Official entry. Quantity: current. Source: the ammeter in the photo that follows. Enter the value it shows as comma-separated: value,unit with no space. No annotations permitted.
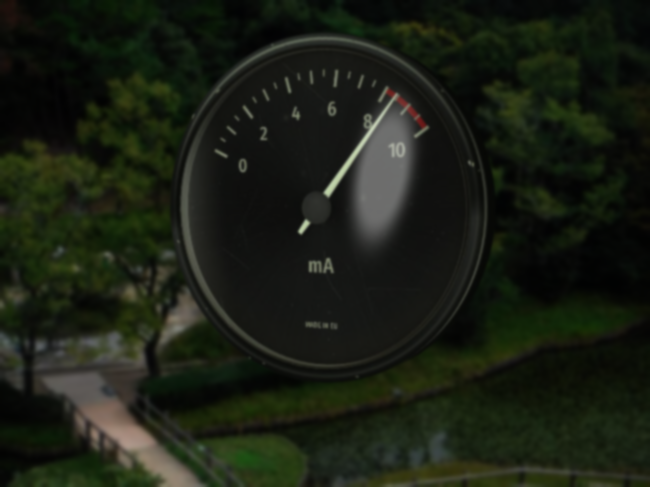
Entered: 8.5,mA
